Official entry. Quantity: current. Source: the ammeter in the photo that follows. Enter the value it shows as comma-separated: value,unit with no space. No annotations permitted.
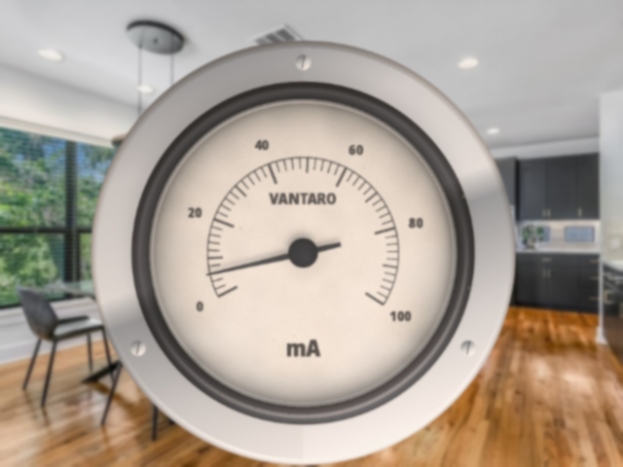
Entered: 6,mA
